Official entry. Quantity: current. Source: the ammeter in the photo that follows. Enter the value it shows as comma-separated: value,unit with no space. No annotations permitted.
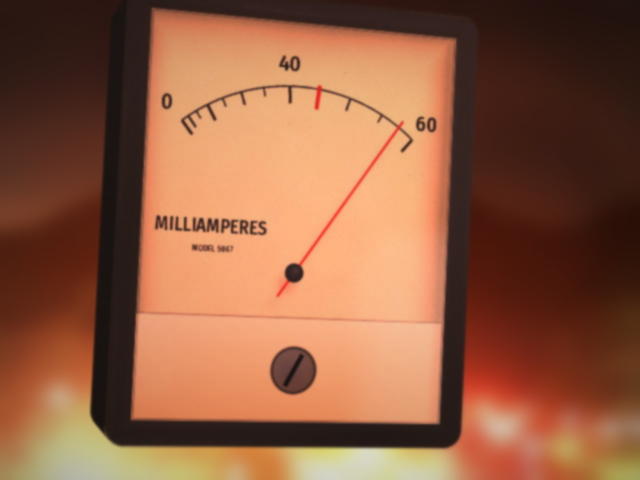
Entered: 57.5,mA
